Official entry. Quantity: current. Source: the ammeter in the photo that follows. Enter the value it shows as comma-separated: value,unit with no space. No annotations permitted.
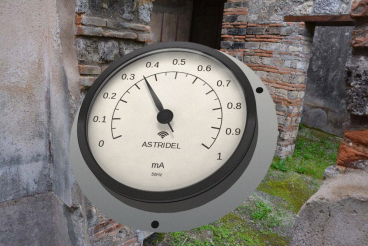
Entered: 0.35,mA
